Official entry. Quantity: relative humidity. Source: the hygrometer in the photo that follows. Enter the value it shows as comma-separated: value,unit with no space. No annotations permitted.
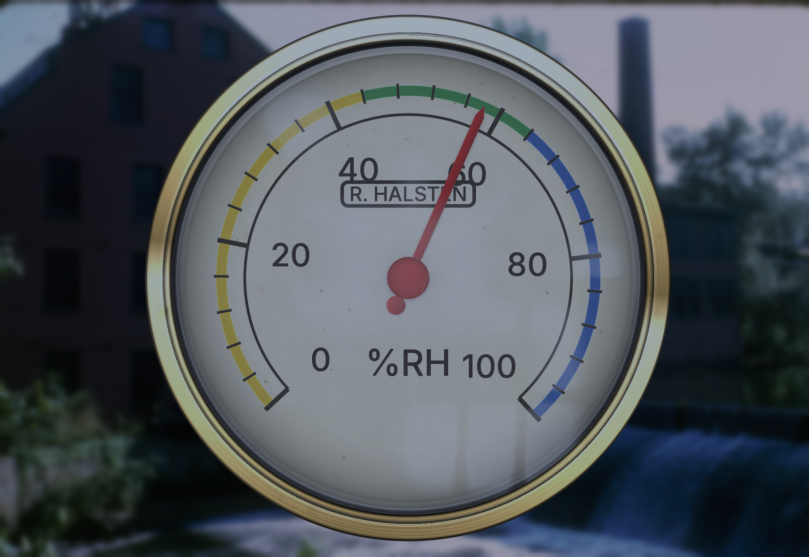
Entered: 58,%
